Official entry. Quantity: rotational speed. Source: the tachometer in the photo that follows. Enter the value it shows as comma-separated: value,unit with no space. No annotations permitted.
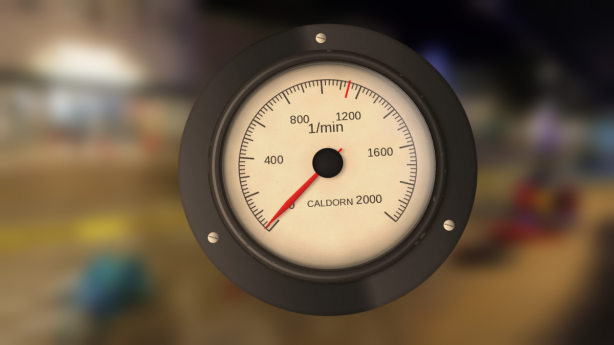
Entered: 20,rpm
